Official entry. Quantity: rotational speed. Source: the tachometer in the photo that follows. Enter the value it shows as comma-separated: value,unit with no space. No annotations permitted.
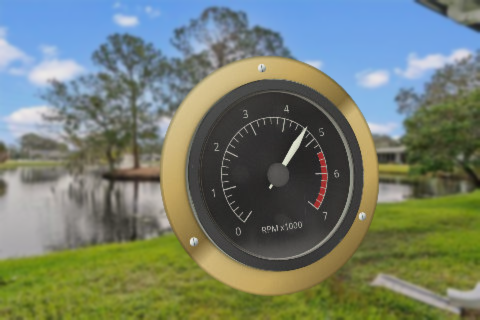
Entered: 4600,rpm
